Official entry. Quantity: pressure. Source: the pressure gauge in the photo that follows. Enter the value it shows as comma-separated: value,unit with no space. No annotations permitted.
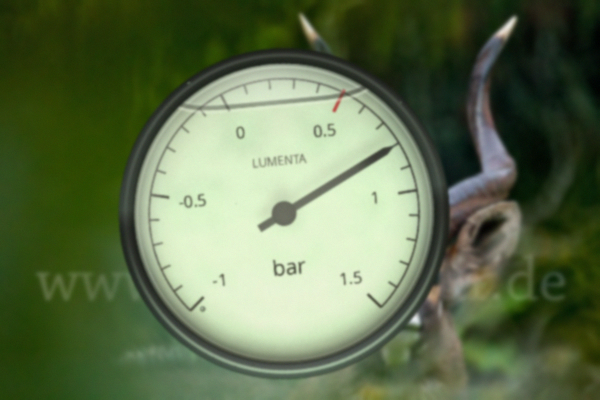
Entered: 0.8,bar
